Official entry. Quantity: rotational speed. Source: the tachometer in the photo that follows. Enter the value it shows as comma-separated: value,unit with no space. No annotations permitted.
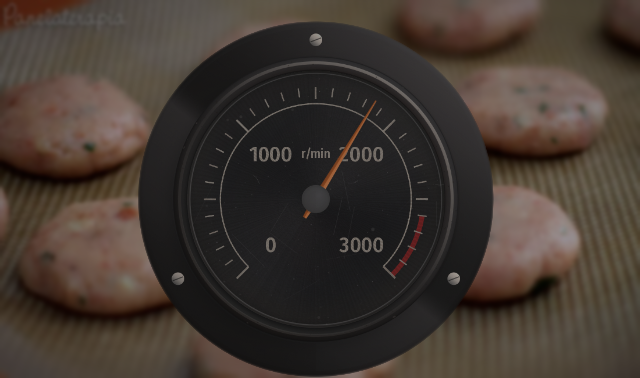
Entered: 1850,rpm
